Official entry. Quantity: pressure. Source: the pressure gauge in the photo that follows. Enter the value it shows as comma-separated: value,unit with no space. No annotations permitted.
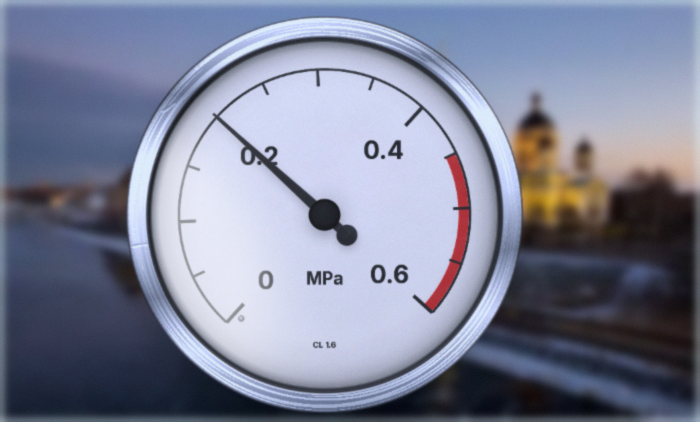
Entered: 0.2,MPa
